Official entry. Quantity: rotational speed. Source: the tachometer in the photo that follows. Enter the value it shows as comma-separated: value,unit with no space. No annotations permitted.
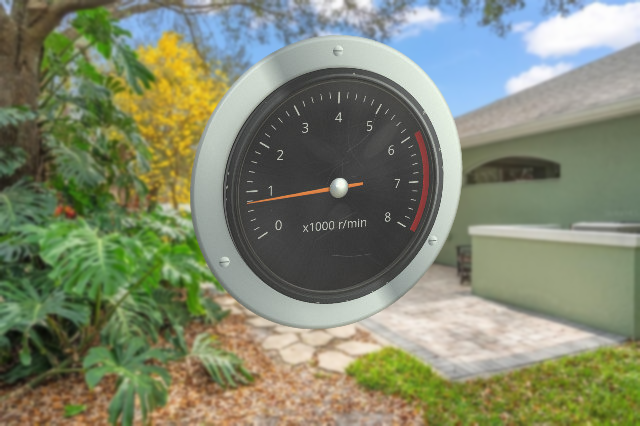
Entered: 800,rpm
